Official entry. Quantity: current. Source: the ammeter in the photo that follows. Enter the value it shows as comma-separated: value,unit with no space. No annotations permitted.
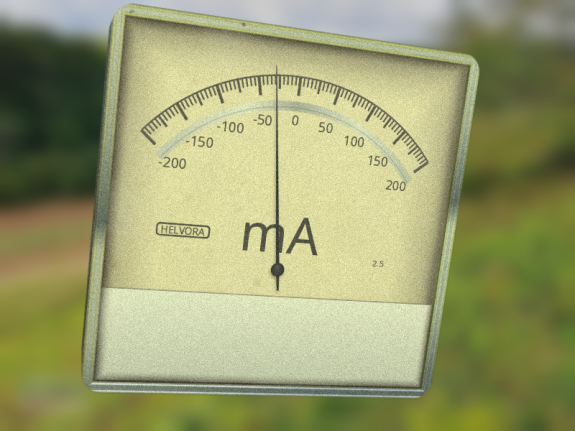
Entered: -30,mA
